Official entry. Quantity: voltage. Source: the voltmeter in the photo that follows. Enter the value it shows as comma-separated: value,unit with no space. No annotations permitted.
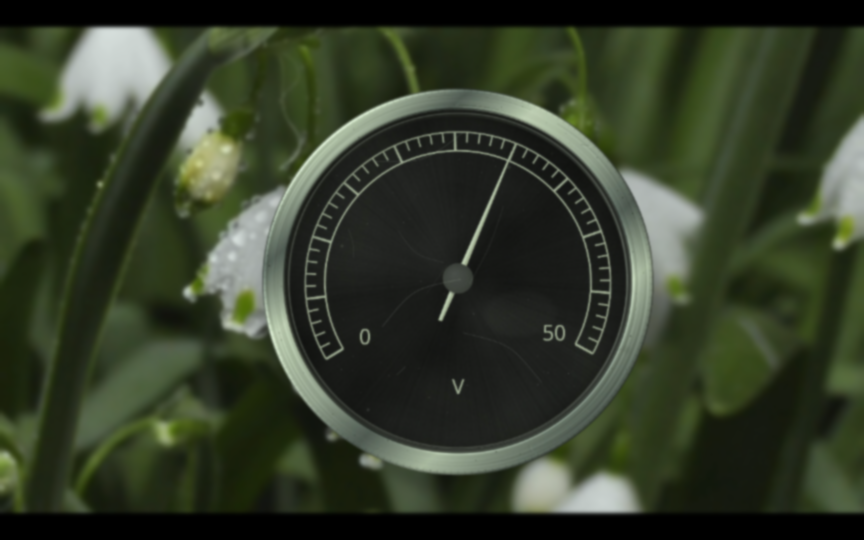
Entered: 30,V
